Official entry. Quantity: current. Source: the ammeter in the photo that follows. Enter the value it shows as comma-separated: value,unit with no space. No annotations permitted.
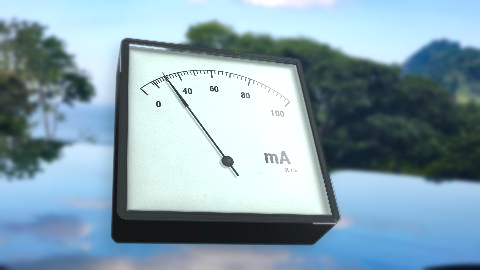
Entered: 30,mA
